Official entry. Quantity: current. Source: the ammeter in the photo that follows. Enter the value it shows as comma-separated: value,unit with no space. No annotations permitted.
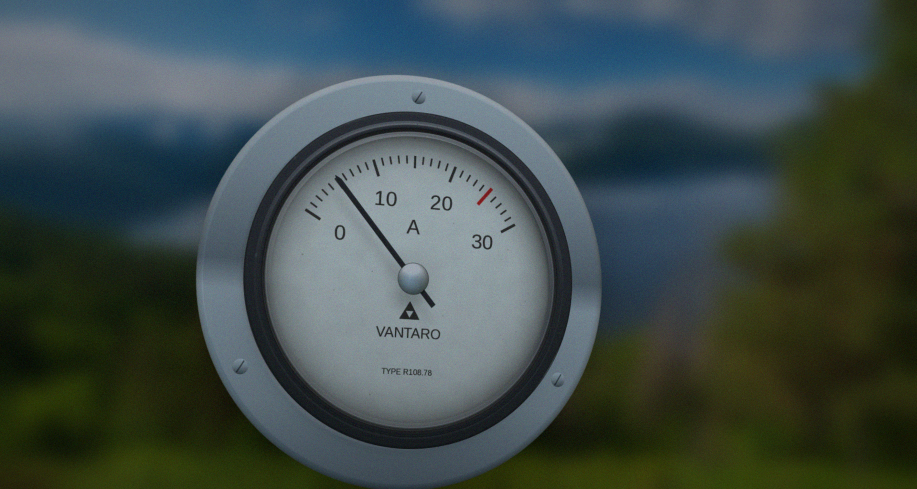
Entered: 5,A
